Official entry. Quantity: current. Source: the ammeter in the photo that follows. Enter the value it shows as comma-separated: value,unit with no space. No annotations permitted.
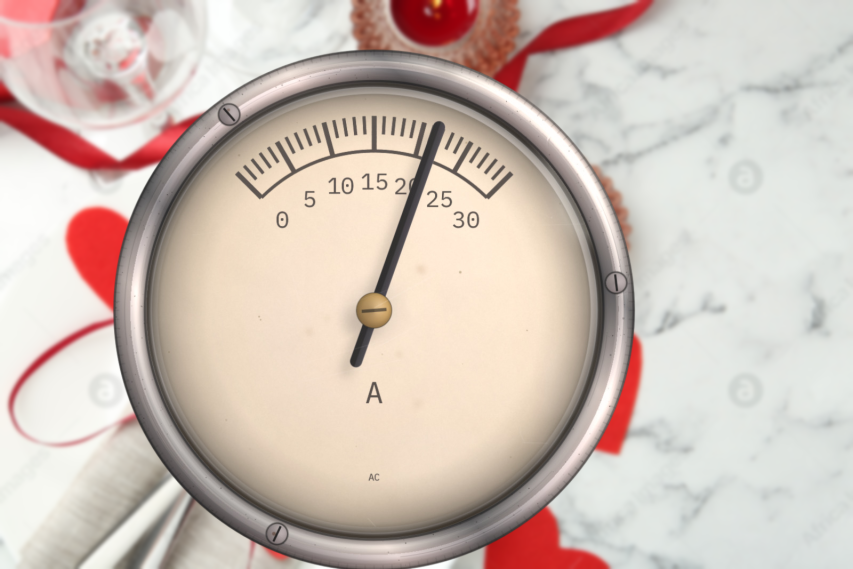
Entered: 21.5,A
